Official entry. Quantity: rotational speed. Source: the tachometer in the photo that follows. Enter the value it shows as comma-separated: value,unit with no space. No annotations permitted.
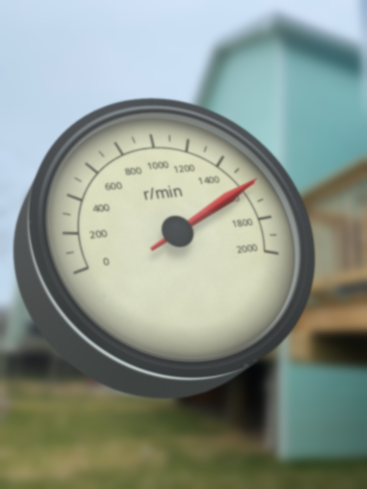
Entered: 1600,rpm
